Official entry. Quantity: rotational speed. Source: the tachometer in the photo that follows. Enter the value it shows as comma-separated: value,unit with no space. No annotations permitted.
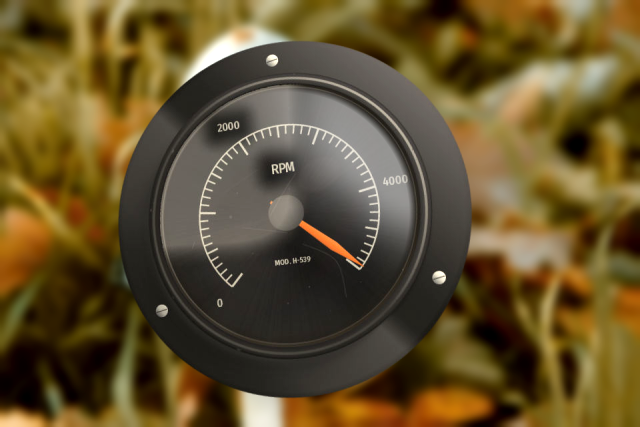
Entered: 4950,rpm
